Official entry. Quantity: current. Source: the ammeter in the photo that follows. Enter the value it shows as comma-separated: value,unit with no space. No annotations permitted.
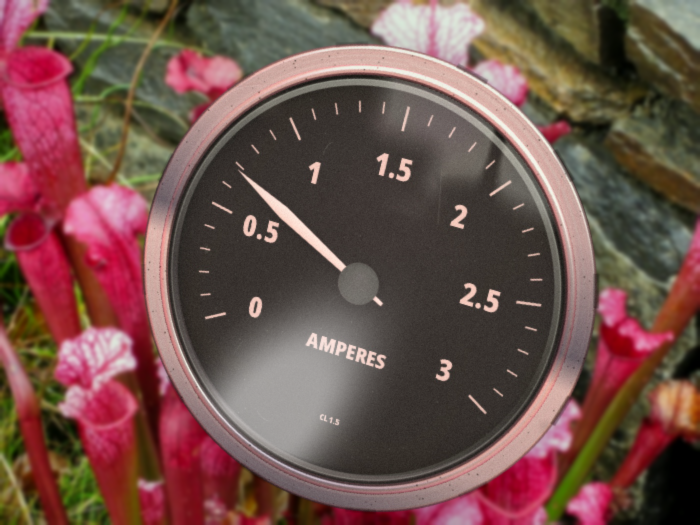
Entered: 0.7,A
